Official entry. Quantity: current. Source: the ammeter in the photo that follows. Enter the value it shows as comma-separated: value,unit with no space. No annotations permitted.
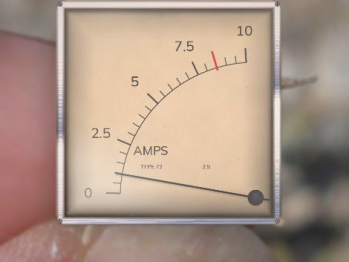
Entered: 1,A
